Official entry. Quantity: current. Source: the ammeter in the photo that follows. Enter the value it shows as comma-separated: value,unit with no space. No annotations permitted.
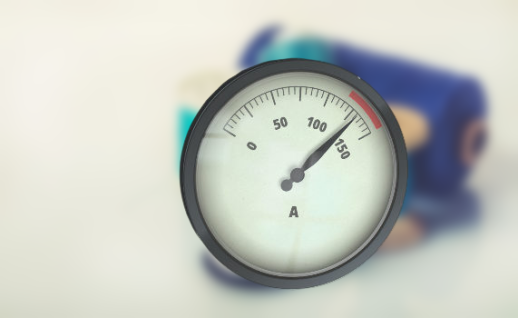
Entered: 130,A
